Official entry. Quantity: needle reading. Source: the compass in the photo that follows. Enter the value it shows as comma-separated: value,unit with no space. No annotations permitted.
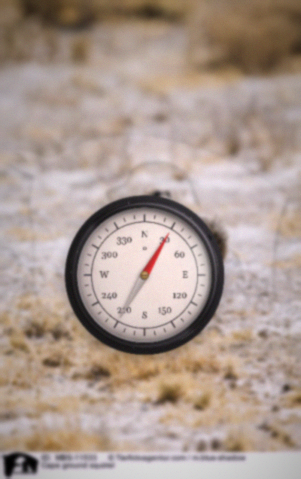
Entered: 30,°
